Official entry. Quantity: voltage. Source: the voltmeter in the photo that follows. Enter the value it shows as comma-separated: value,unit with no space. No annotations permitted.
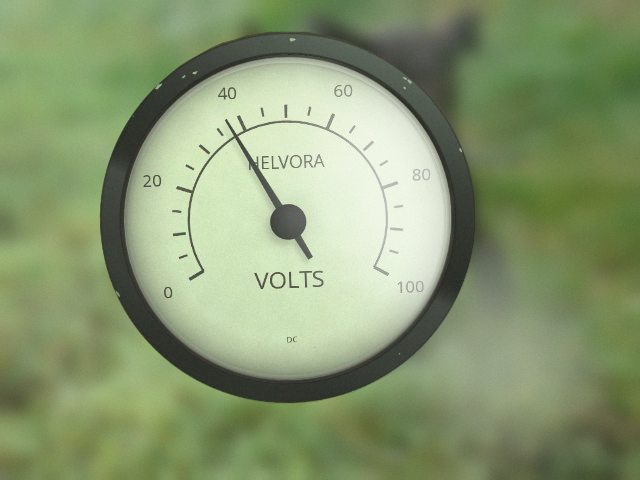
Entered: 37.5,V
